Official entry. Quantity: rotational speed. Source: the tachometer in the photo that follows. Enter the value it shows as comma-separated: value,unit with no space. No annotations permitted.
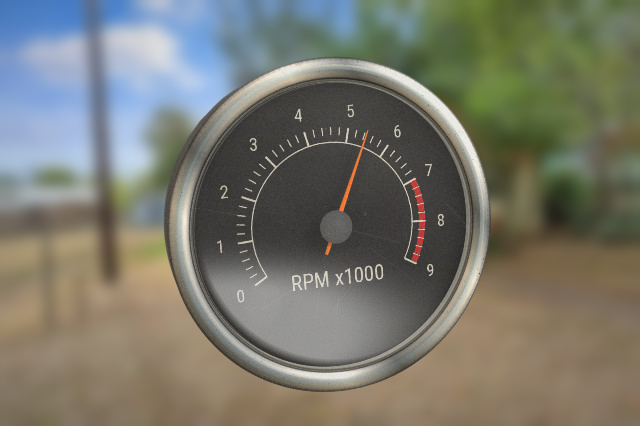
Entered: 5400,rpm
